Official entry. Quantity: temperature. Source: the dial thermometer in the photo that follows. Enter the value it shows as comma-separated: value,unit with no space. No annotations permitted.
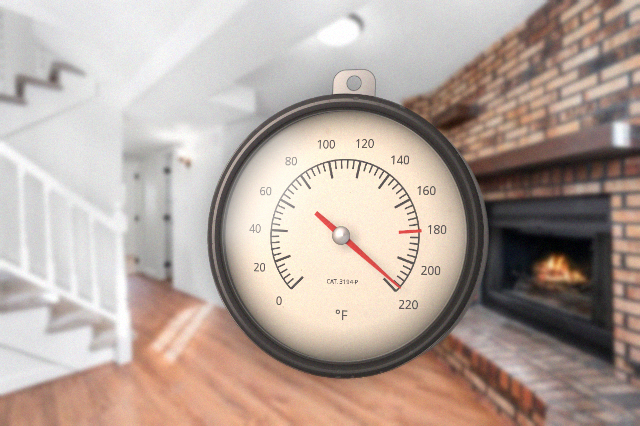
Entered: 216,°F
